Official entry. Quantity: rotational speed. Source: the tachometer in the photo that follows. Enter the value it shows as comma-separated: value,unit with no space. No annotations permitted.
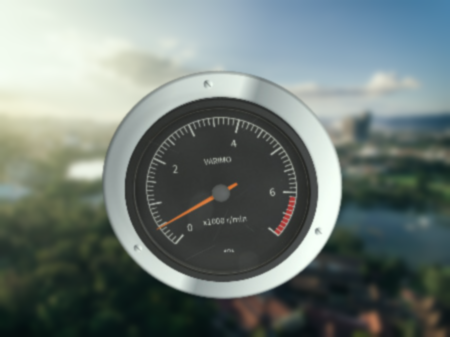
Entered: 500,rpm
